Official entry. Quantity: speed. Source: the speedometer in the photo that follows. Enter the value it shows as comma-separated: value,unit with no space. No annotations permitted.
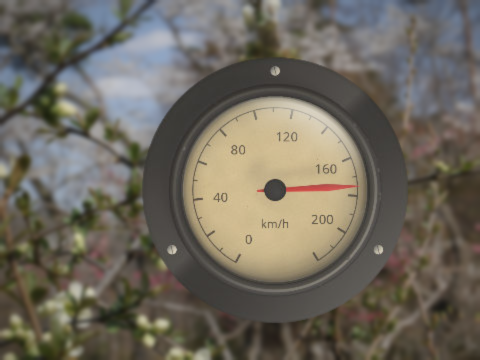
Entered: 175,km/h
